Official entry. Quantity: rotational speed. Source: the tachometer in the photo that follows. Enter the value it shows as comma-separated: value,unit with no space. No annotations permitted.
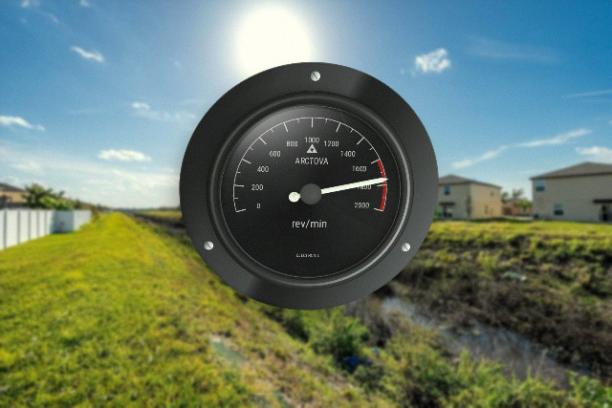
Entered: 1750,rpm
